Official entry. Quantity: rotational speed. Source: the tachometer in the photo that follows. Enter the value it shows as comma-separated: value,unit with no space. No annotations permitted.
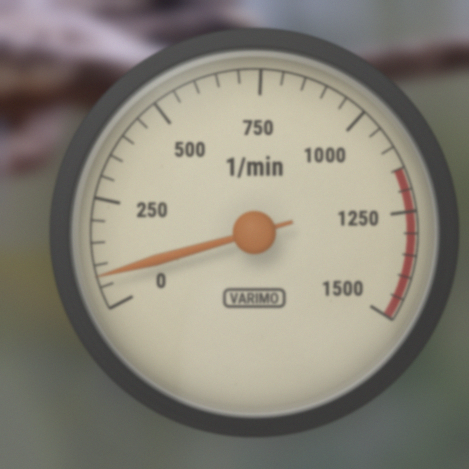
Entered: 75,rpm
